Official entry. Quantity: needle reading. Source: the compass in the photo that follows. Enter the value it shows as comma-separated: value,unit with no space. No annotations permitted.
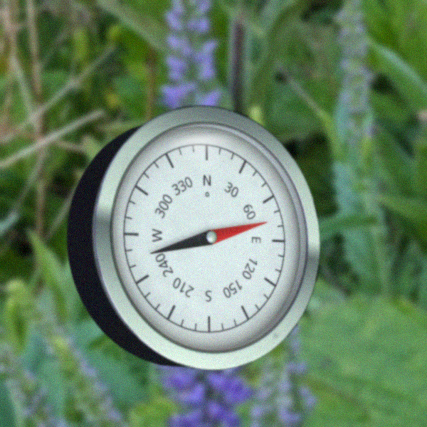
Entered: 75,°
